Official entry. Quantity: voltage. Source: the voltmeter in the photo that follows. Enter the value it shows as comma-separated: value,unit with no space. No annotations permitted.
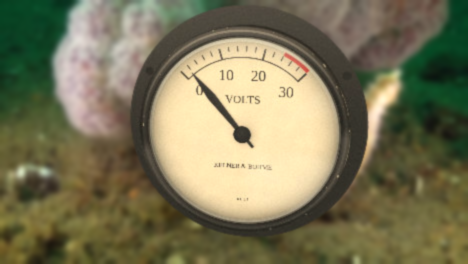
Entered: 2,V
